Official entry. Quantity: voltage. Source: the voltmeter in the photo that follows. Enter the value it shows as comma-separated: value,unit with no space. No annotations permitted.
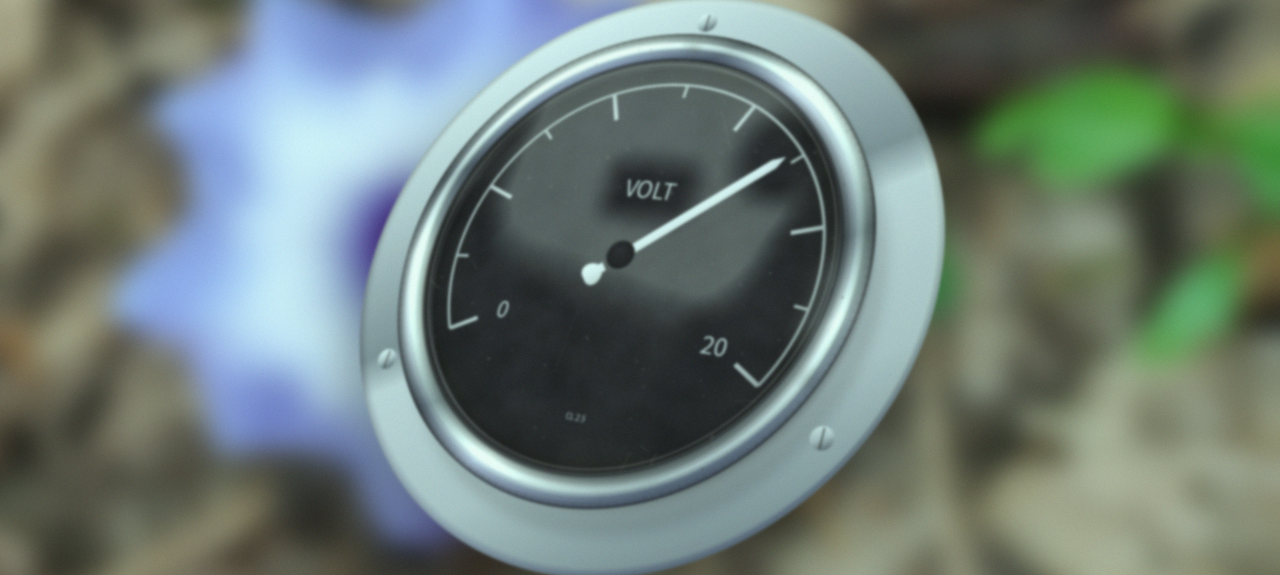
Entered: 14,V
